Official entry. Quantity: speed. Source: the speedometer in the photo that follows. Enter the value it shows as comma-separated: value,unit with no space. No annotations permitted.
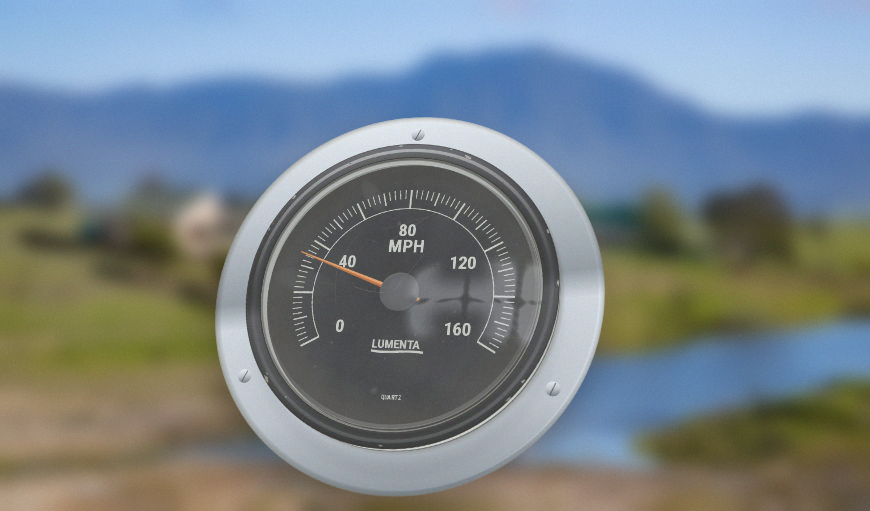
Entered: 34,mph
